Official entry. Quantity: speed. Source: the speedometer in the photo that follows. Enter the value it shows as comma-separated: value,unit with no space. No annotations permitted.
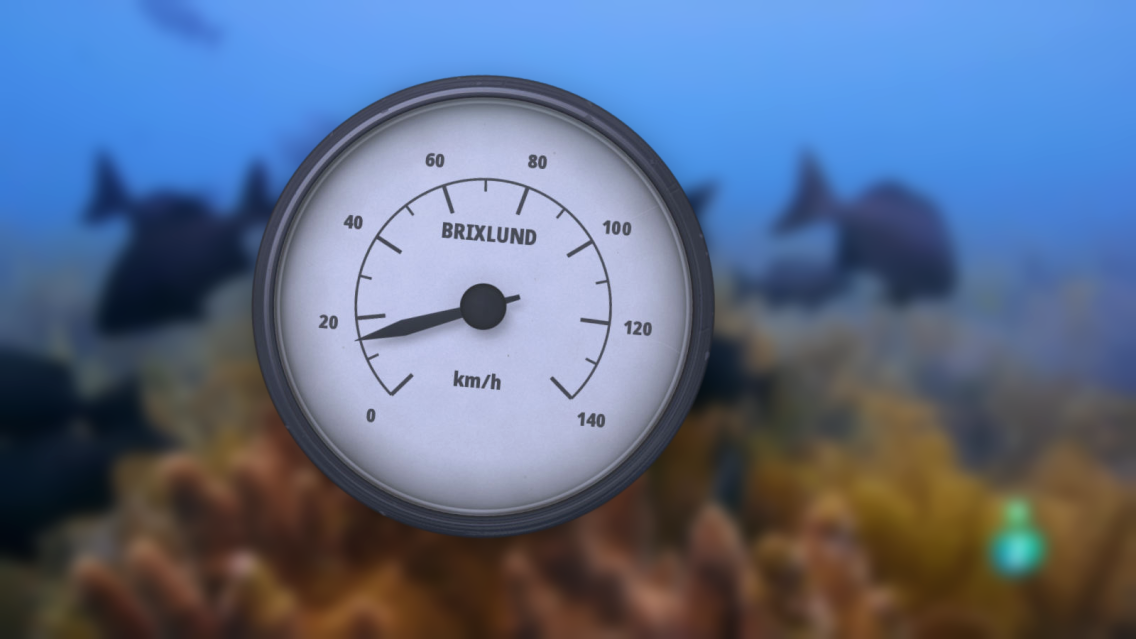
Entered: 15,km/h
